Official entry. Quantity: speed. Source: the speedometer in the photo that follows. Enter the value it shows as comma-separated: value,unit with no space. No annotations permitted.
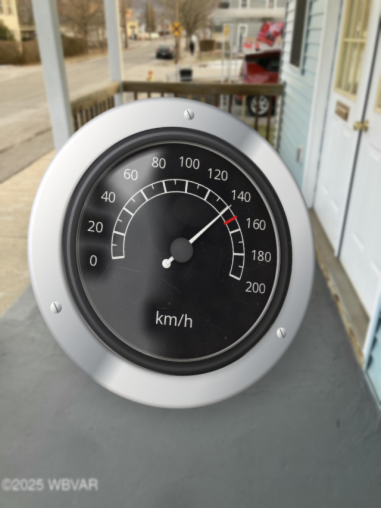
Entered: 140,km/h
